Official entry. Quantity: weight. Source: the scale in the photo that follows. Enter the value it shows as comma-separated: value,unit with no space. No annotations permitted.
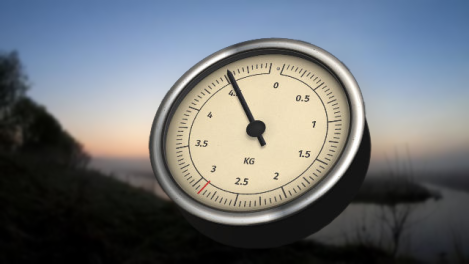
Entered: 4.55,kg
